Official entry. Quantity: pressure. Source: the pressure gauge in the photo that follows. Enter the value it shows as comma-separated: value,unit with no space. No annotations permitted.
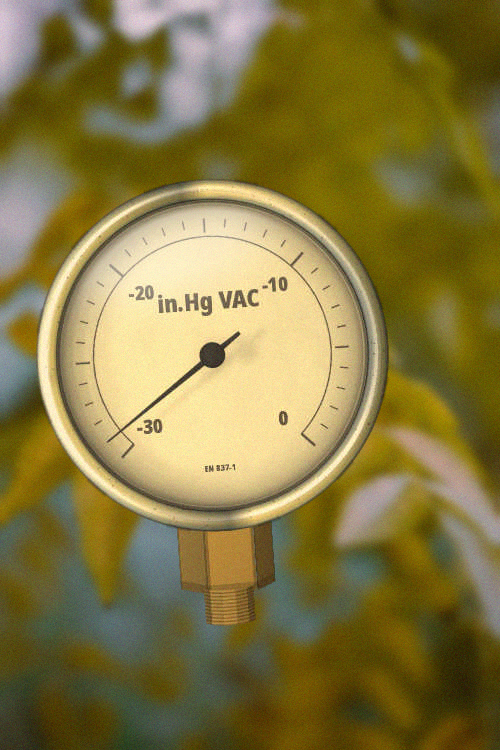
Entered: -29,inHg
